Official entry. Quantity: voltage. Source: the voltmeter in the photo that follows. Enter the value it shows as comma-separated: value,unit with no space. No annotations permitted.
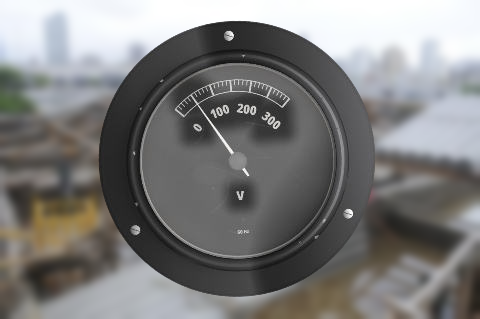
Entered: 50,V
